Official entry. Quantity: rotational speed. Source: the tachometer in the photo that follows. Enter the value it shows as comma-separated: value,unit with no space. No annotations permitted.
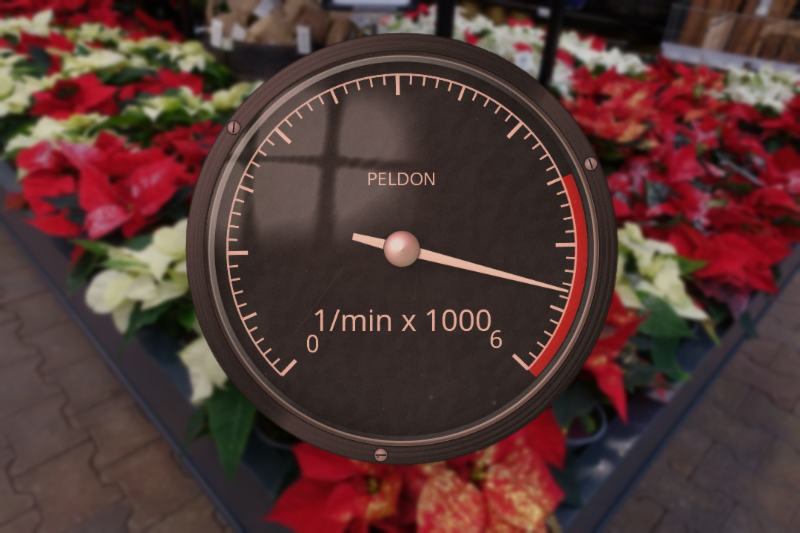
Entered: 5350,rpm
